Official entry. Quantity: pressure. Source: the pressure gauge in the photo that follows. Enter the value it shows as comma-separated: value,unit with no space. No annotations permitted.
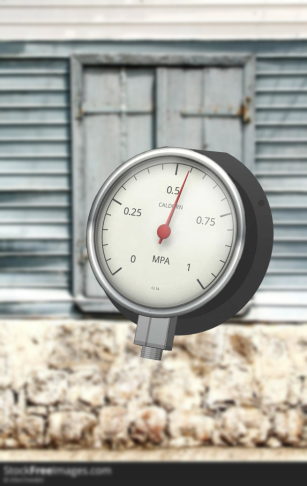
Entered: 0.55,MPa
